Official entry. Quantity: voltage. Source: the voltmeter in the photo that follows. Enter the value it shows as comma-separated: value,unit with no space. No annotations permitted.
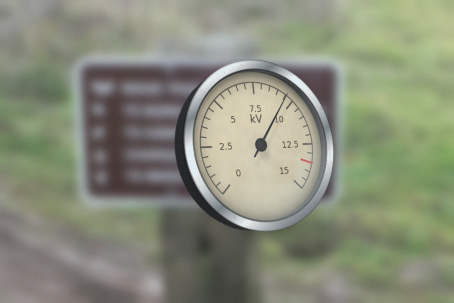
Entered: 9.5,kV
